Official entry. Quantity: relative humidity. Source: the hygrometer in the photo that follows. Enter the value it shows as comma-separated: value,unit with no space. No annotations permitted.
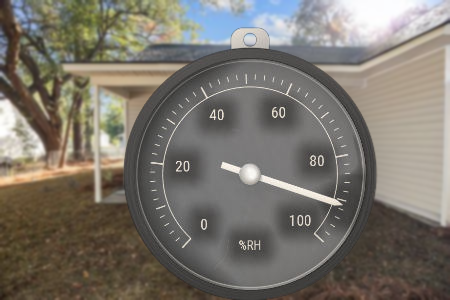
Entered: 91,%
